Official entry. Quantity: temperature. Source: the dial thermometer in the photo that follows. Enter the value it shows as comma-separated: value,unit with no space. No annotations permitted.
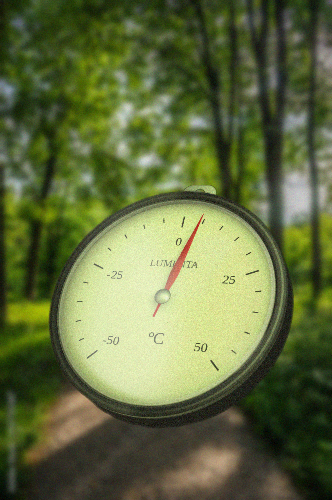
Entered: 5,°C
